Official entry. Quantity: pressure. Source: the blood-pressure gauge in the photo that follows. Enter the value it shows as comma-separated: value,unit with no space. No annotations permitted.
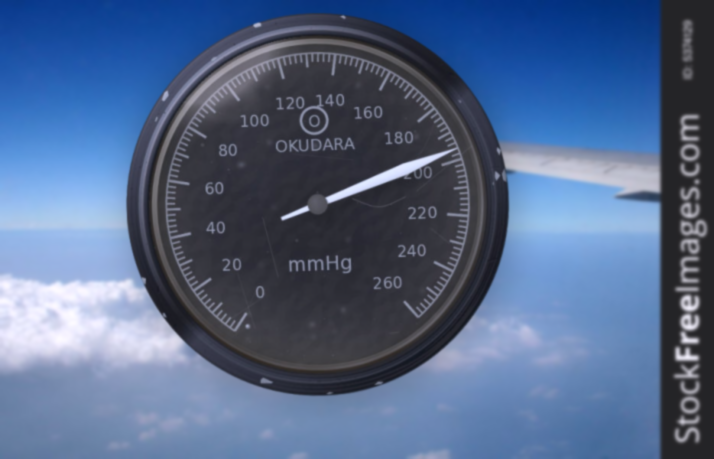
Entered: 196,mmHg
